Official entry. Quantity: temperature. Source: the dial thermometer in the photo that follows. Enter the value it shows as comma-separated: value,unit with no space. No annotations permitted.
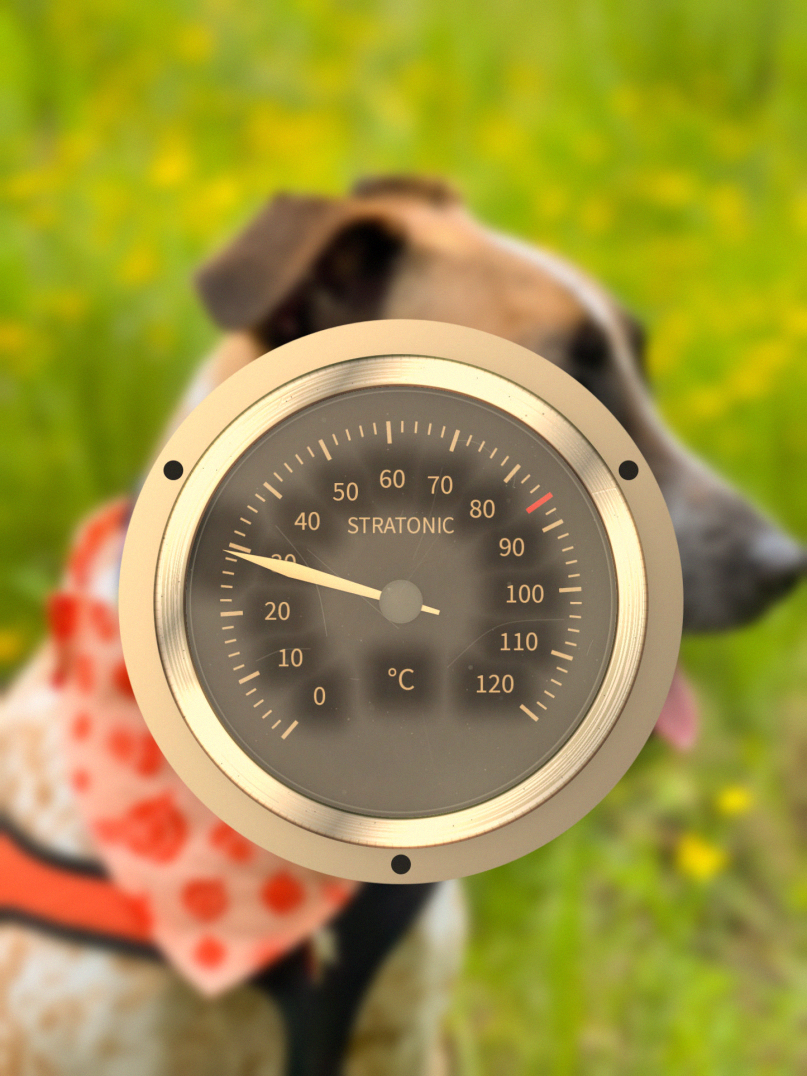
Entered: 29,°C
